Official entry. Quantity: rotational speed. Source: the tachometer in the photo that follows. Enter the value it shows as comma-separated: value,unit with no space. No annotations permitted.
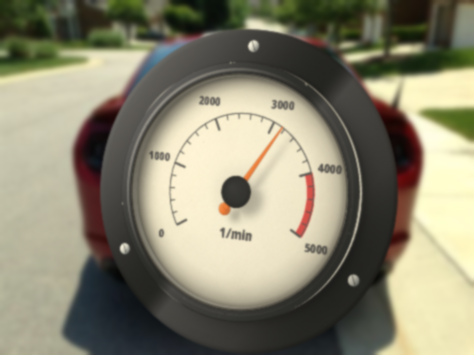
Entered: 3200,rpm
